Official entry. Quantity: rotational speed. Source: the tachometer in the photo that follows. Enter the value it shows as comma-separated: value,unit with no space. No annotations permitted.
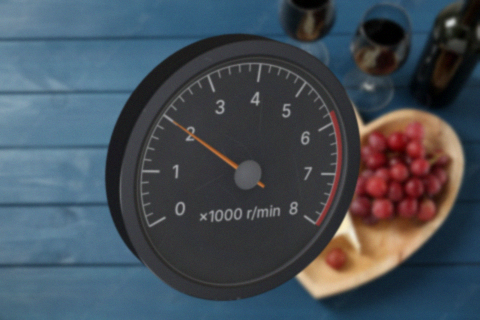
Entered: 2000,rpm
